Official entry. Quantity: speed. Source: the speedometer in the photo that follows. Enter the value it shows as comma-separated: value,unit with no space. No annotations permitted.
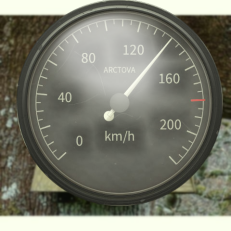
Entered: 140,km/h
